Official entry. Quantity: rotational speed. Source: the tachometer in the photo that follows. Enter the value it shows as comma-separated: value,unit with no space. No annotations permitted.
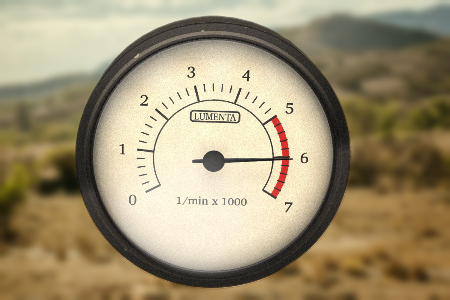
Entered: 6000,rpm
